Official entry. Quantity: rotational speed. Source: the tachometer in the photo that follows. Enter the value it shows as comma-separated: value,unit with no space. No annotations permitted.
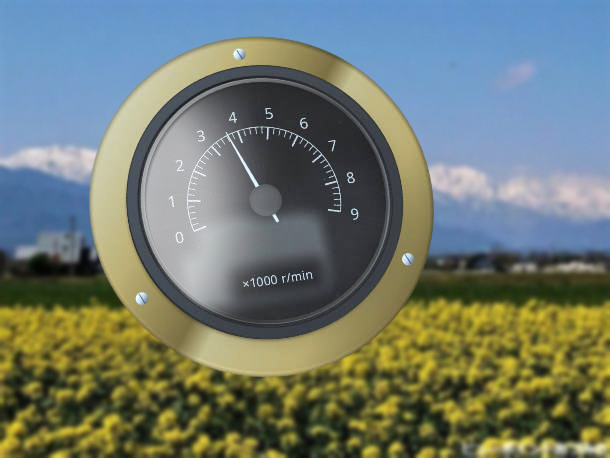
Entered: 3600,rpm
